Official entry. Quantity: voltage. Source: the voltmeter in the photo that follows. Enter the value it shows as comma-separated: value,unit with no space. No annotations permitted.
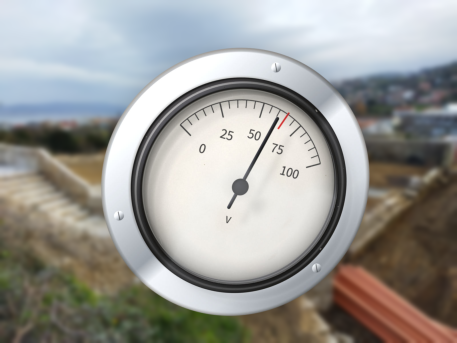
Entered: 60,V
